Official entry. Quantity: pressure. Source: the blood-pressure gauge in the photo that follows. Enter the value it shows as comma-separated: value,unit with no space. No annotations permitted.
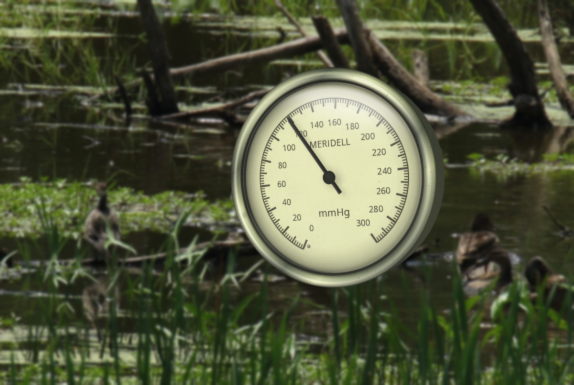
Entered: 120,mmHg
